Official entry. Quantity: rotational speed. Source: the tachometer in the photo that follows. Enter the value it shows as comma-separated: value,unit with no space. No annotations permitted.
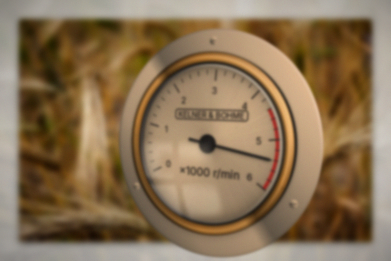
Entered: 5400,rpm
